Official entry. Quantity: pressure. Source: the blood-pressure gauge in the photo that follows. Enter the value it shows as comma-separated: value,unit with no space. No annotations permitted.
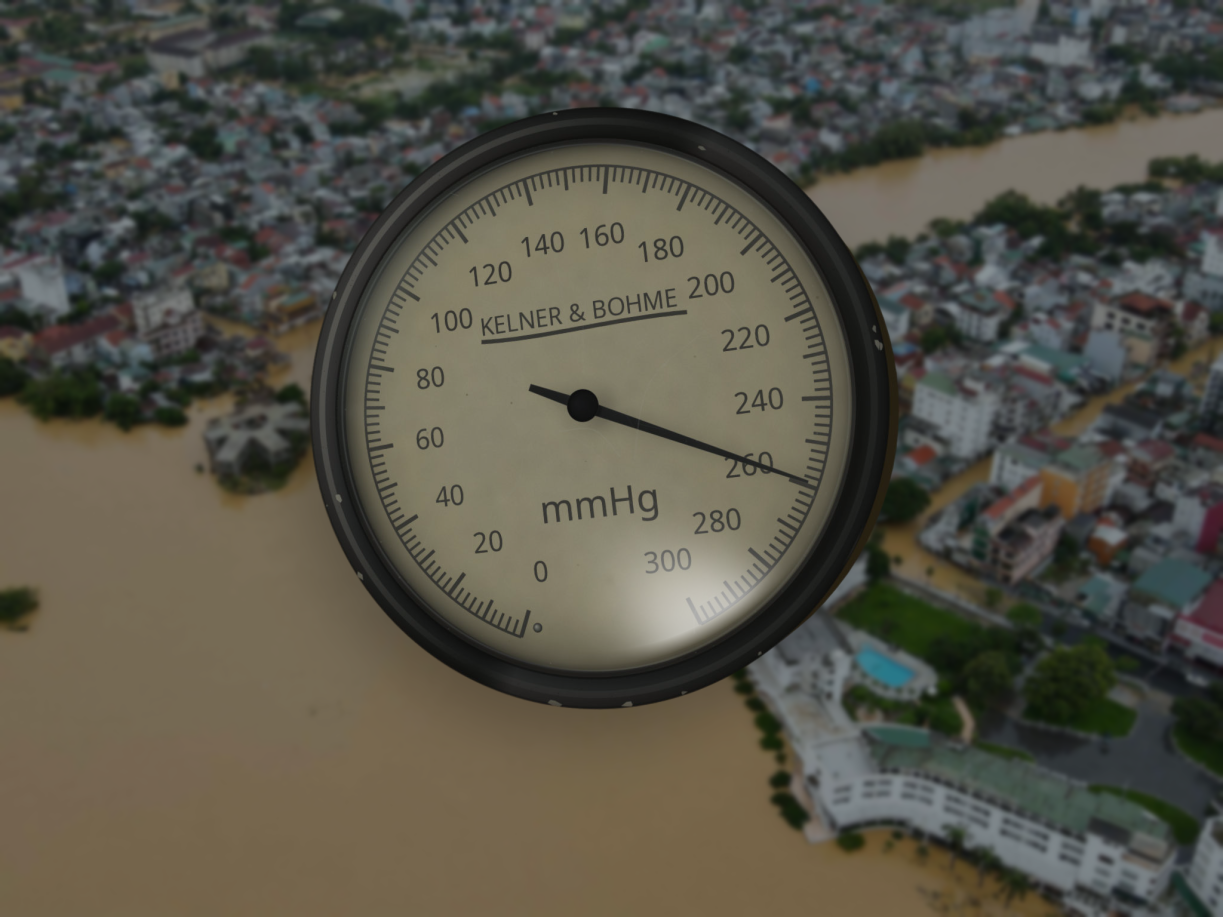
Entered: 259,mmHg
